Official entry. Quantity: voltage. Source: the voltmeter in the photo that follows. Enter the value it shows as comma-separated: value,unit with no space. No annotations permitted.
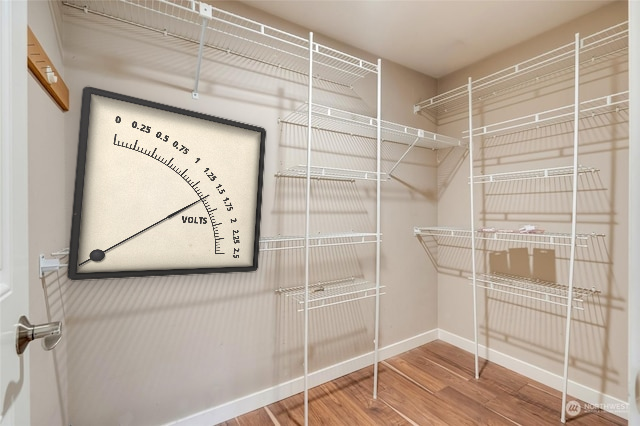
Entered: 1.5,V
